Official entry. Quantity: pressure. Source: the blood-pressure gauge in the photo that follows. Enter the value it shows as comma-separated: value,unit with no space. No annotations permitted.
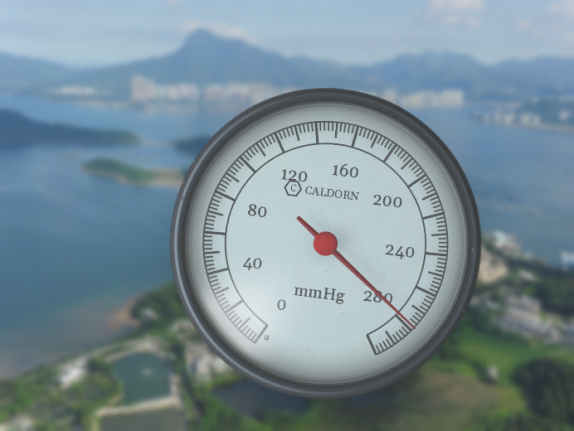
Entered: 278,mmHg
